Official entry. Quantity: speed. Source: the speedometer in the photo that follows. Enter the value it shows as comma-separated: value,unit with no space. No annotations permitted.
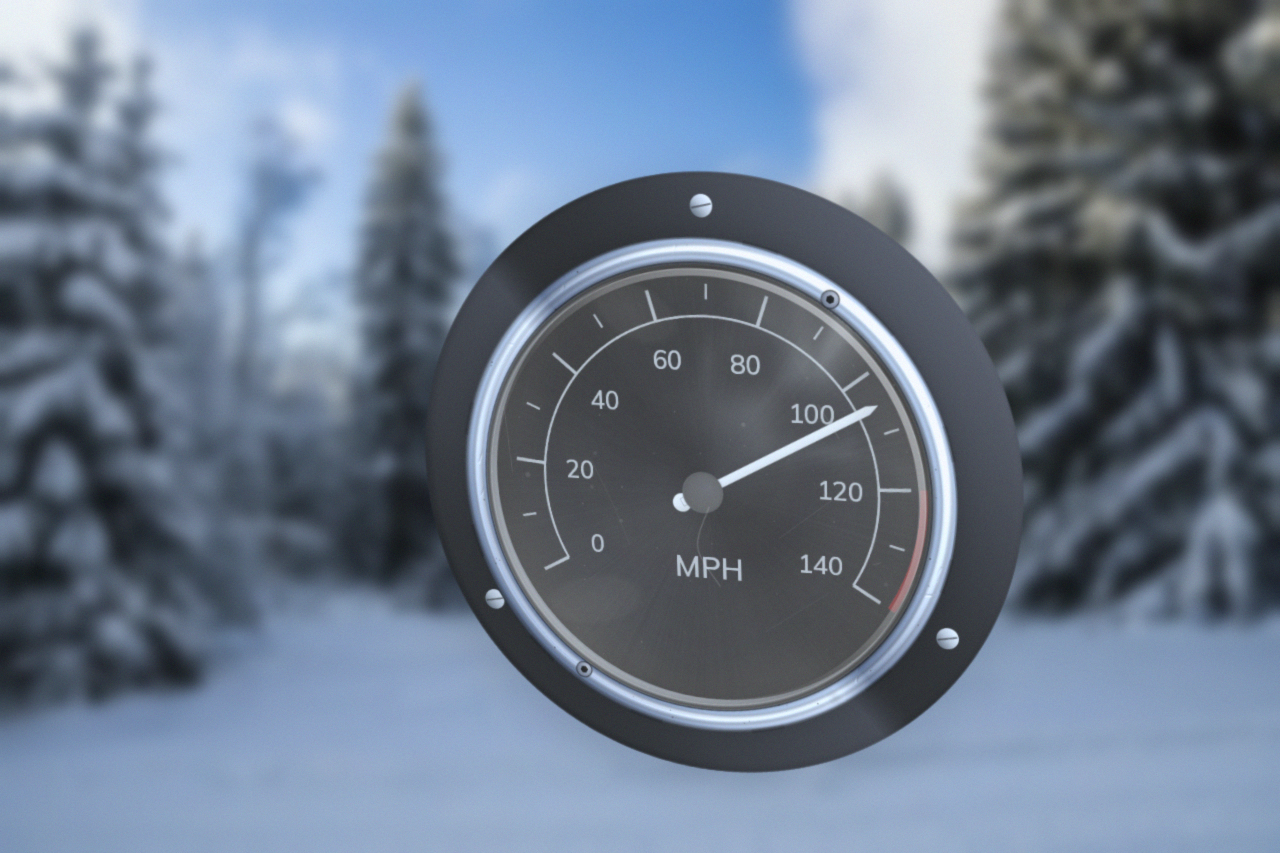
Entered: 105,mph
